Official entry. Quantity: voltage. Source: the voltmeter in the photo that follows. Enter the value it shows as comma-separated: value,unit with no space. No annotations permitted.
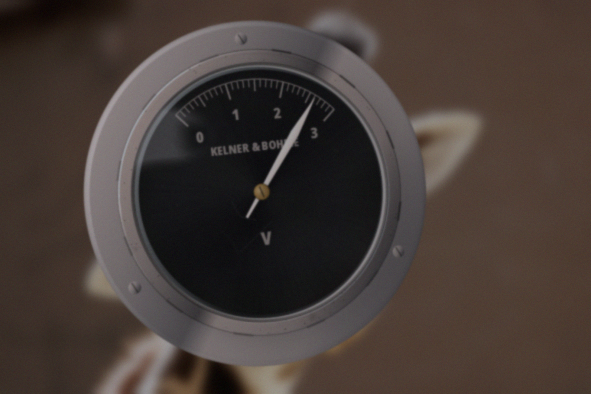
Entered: 2.6,V
